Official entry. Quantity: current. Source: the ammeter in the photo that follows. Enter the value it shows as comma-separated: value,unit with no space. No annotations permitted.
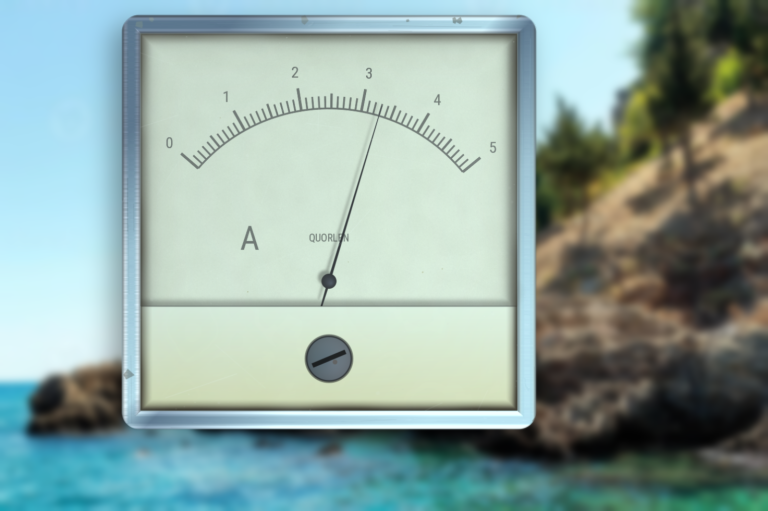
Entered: 3.3,A
